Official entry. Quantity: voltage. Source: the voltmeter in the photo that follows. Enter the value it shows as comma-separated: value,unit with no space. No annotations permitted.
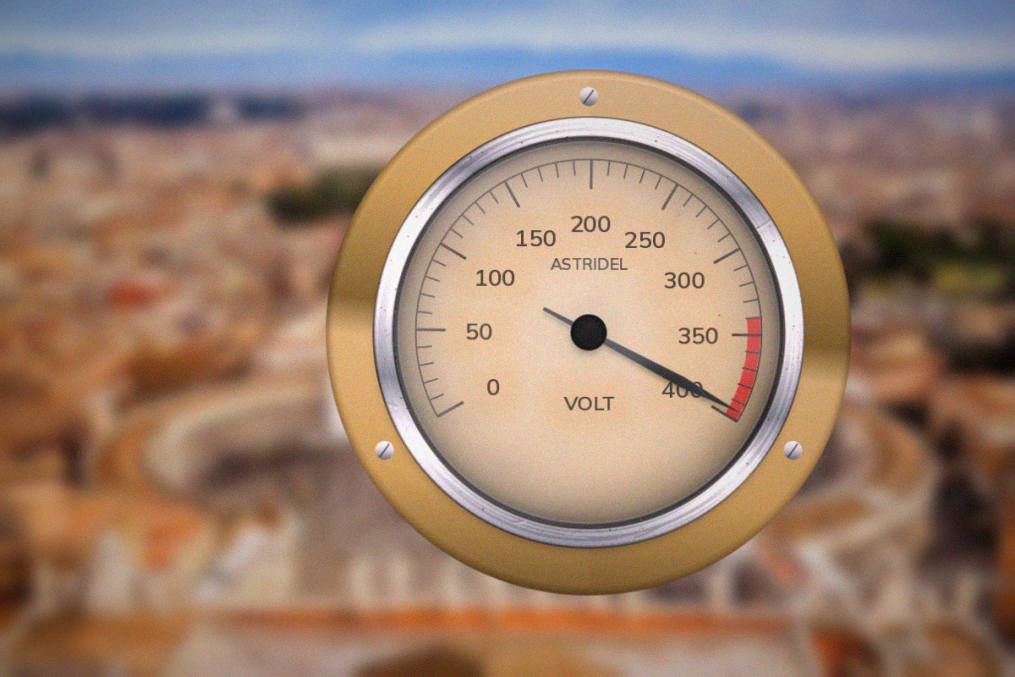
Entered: 395,V
